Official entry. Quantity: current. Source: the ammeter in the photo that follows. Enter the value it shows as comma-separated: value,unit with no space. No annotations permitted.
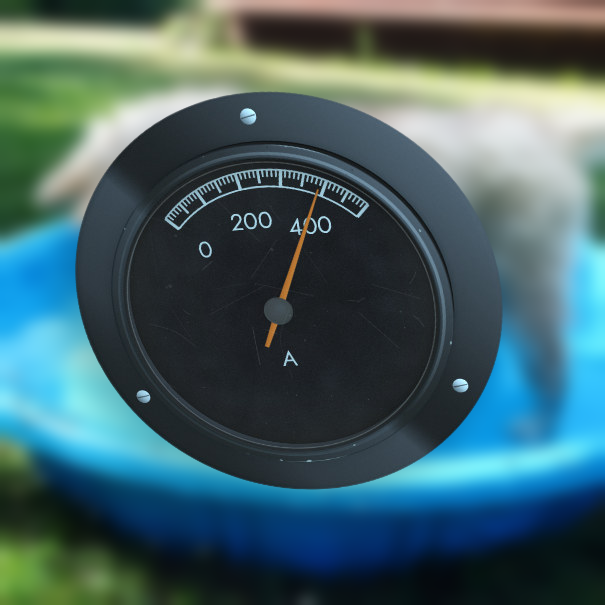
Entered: 390,A
